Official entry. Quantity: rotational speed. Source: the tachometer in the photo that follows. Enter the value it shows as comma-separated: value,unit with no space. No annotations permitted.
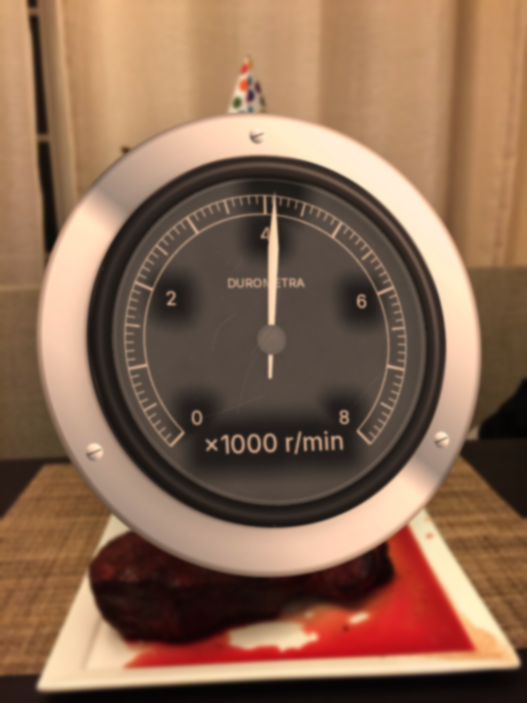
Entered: 4100,rpm
